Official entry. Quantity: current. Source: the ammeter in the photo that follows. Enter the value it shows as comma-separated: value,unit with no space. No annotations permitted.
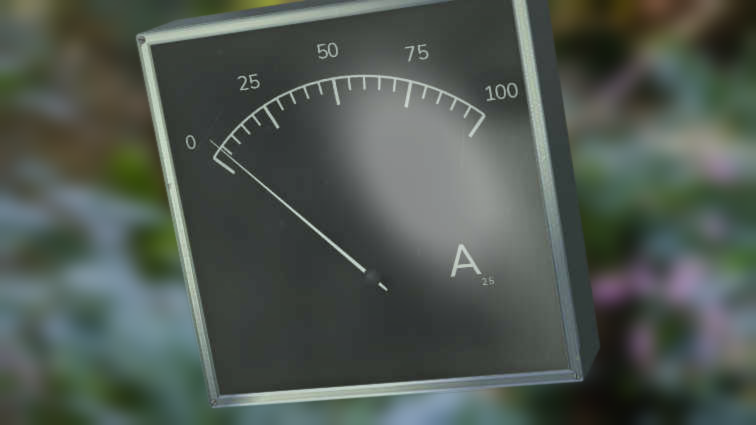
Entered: 5,A
